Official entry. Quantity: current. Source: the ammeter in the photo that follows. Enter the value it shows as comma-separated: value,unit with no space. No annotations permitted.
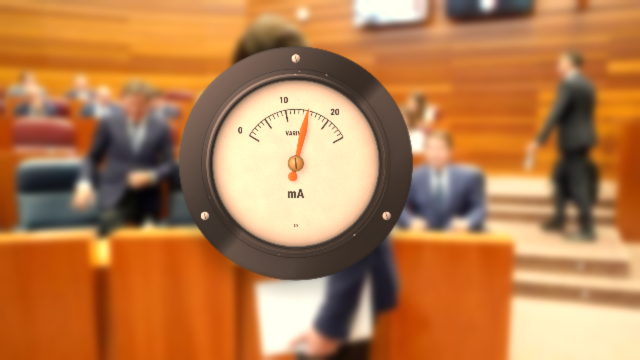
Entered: 15,mA
